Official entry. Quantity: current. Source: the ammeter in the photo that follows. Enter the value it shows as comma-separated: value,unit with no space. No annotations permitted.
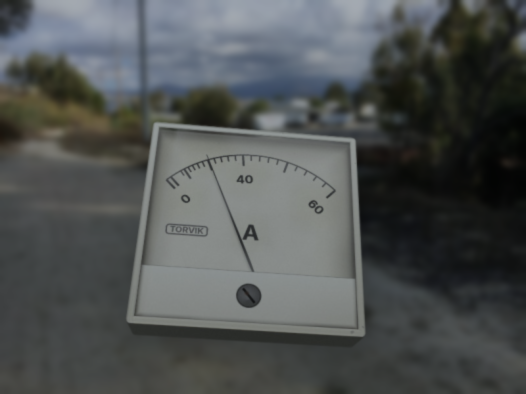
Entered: 30,A
